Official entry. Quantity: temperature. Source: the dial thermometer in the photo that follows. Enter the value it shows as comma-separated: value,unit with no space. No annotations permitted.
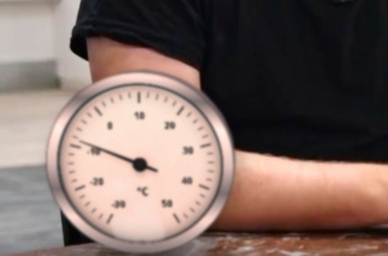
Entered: -8,°C
